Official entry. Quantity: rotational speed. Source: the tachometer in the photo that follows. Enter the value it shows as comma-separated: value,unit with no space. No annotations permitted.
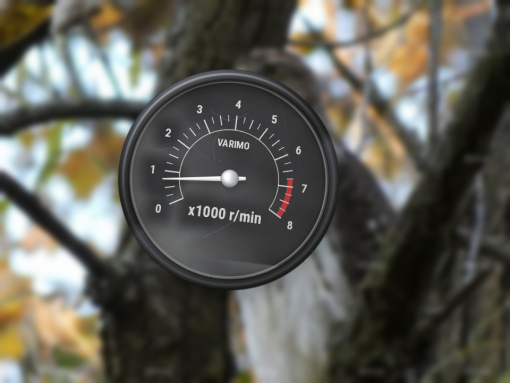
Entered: 750,rpm
